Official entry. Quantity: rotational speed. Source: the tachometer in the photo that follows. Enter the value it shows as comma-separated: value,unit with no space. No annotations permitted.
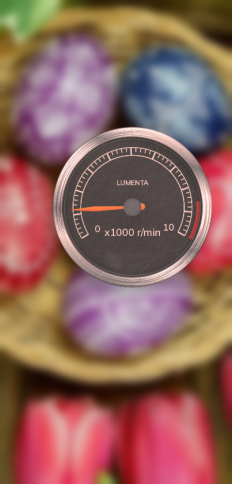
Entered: 1200,rpm
